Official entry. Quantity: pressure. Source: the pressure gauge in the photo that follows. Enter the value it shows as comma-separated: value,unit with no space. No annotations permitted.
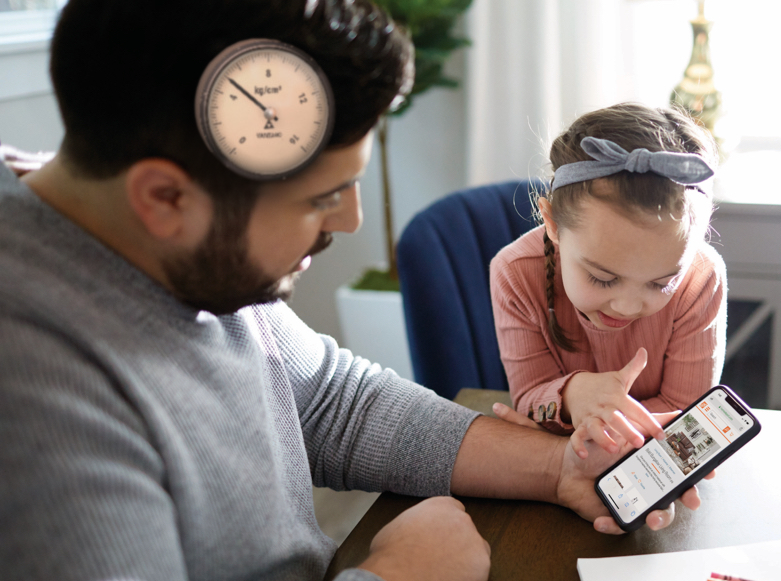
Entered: 5,kg/cm²
